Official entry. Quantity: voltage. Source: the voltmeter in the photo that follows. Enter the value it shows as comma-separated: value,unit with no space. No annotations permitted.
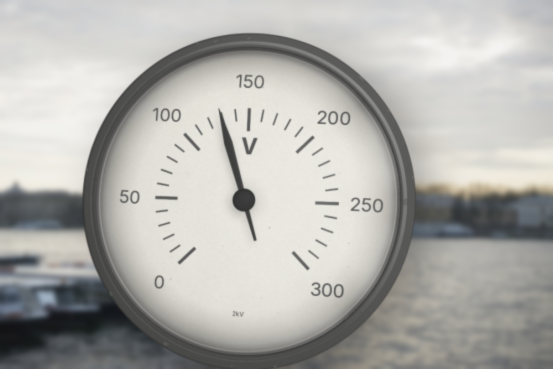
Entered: 130,V
